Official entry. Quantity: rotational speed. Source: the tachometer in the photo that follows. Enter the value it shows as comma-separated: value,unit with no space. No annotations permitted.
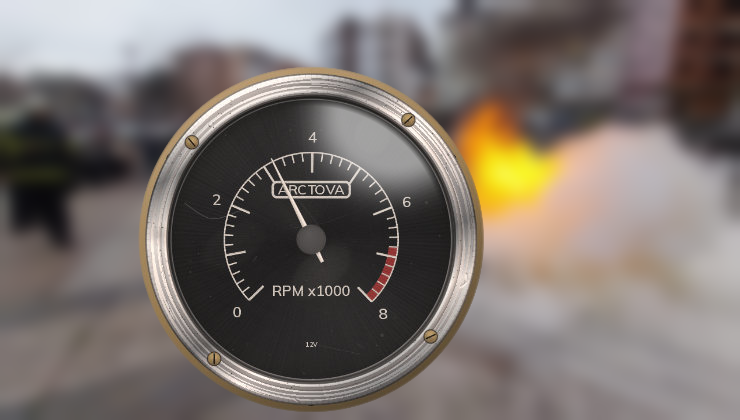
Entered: 3200,rpm
